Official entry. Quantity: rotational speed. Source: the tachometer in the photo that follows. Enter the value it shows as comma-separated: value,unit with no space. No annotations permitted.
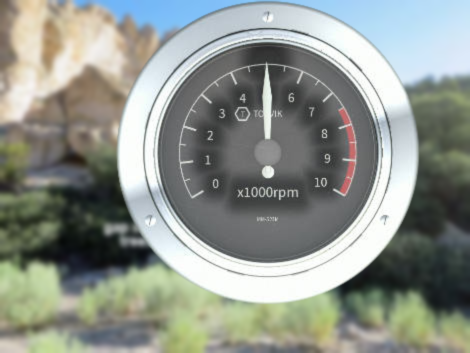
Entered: 5000,rpm
